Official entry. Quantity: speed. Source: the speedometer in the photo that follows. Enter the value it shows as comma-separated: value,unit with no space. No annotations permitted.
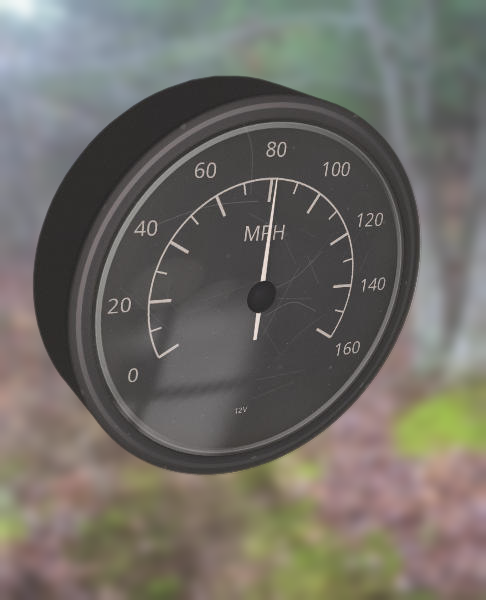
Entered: 80,mph
